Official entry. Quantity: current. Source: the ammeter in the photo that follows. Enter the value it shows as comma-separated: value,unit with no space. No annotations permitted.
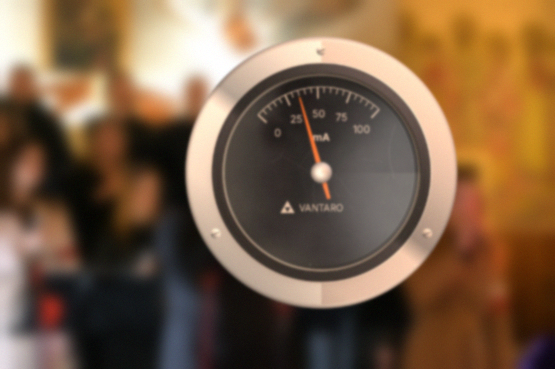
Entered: 35,mA
